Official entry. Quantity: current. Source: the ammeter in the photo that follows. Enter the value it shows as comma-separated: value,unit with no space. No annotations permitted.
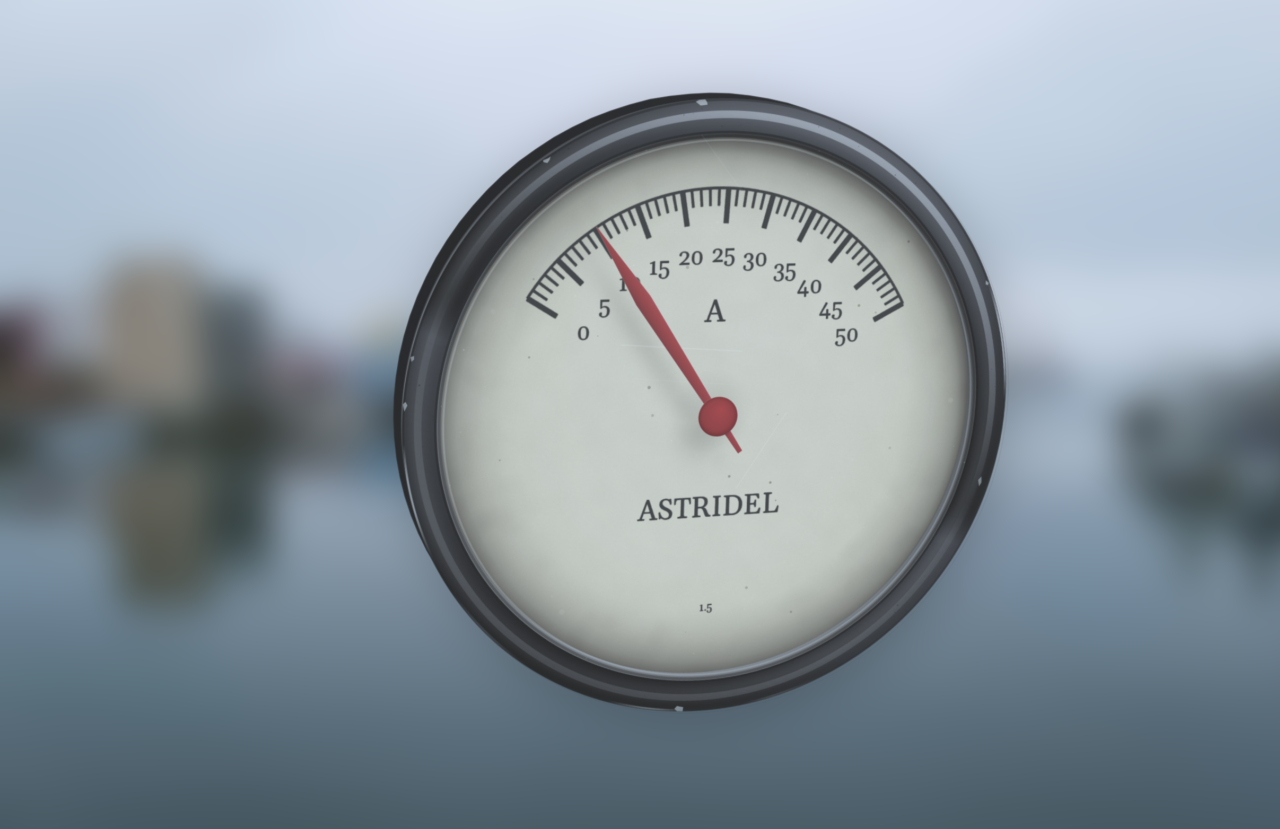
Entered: 10,A
